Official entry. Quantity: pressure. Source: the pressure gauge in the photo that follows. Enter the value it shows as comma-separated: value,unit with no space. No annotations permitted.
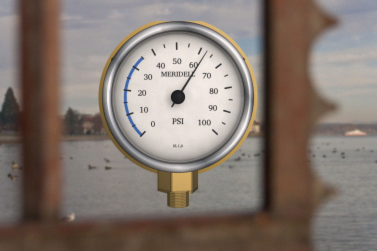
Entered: 62.5,psi
